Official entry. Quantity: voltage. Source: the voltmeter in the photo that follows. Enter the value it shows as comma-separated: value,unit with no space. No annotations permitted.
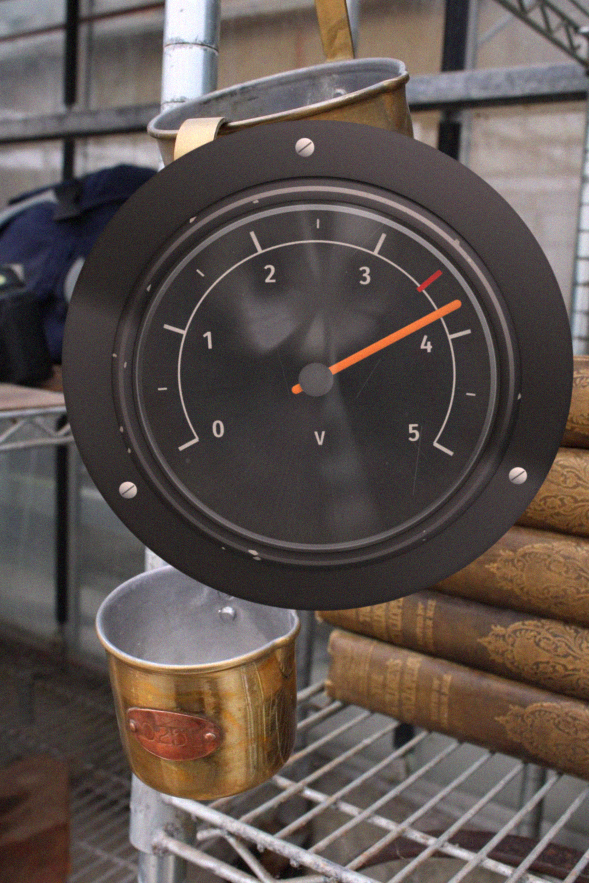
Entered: 3.75,V
